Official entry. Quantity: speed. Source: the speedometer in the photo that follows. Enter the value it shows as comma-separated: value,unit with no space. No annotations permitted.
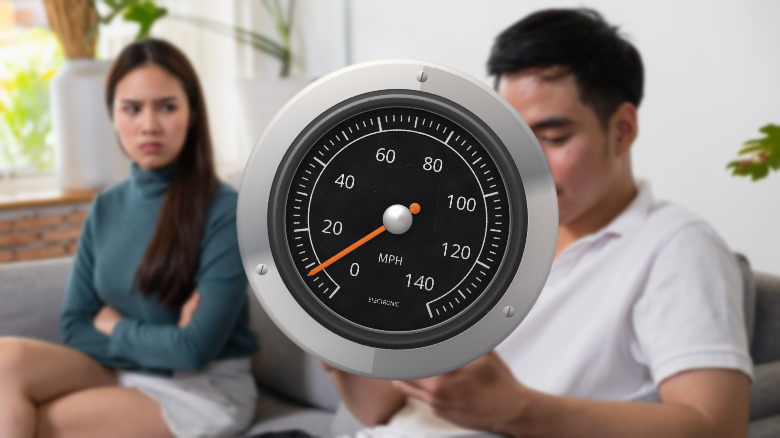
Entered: 8,mph
